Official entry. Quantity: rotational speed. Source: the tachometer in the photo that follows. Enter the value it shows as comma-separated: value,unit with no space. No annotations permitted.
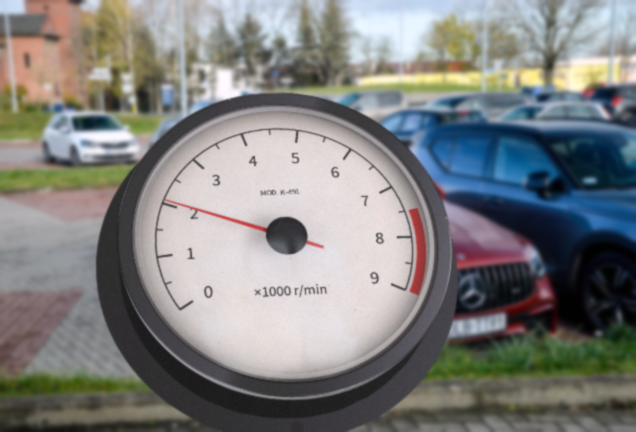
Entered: 2000,rpm
